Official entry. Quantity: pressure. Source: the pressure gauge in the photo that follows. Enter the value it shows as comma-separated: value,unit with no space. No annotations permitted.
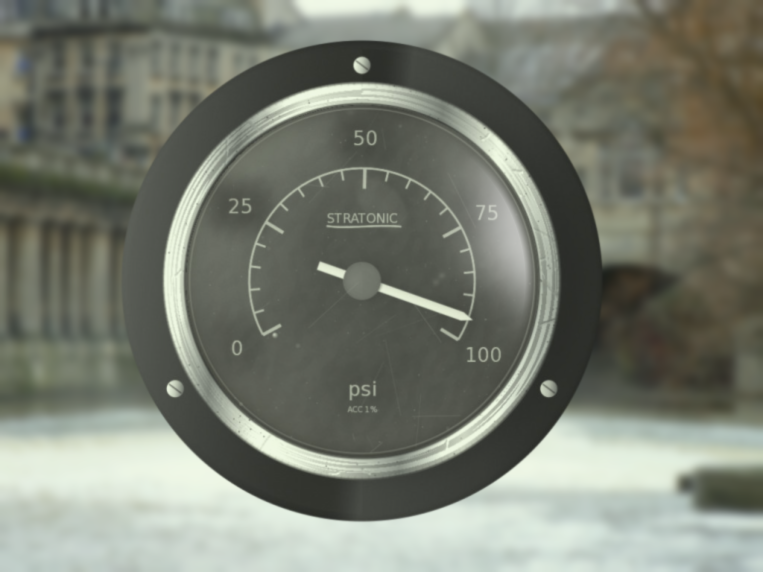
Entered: 95,psi
